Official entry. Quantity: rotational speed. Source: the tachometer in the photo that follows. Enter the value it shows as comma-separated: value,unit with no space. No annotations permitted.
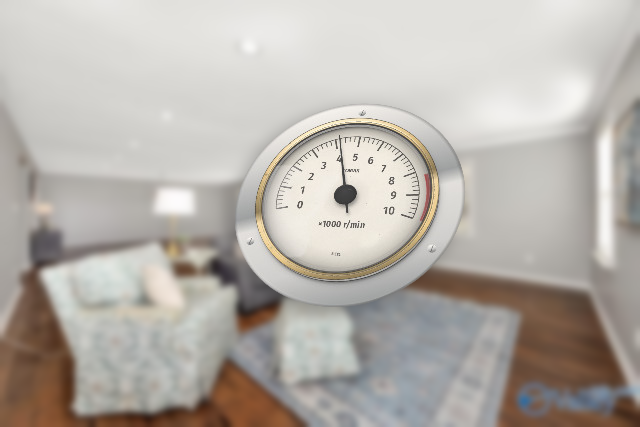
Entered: 4200,rpm
